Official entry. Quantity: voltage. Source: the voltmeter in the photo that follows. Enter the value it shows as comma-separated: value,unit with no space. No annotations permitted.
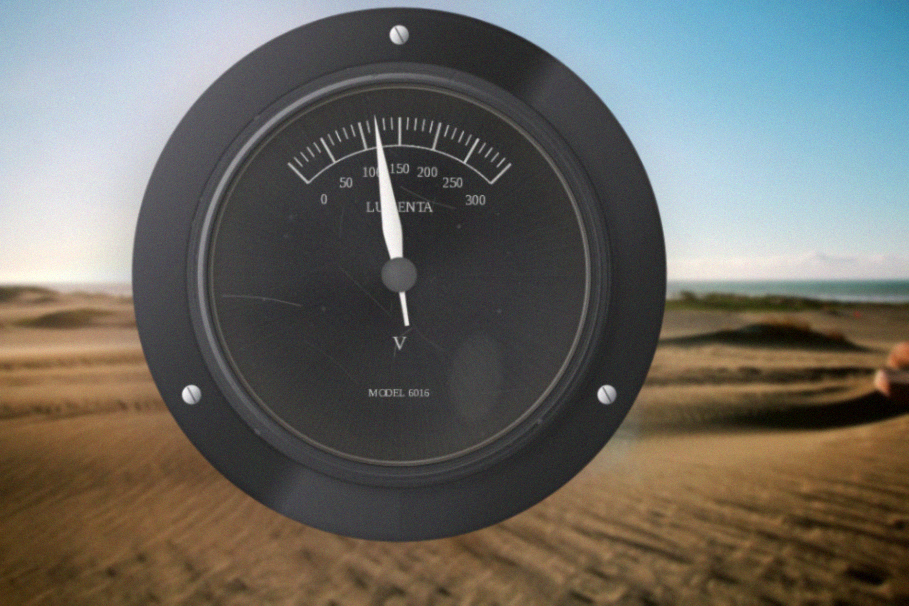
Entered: 120,V
